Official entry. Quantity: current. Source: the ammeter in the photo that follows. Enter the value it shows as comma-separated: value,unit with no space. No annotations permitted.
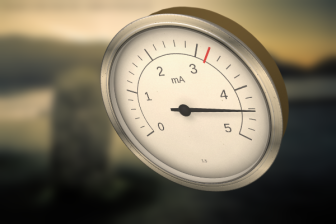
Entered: 4.4,mA
